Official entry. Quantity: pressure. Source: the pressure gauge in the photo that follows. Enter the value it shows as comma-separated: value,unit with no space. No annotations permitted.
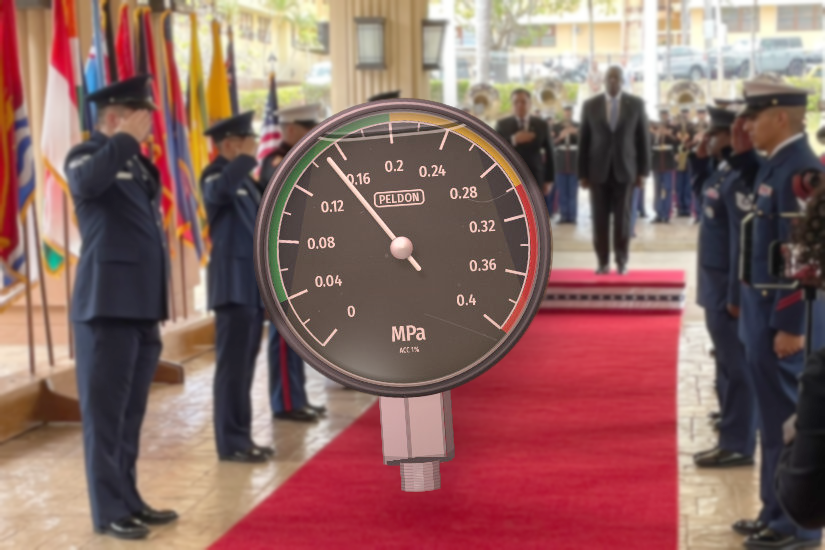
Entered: 0.15,MPa
